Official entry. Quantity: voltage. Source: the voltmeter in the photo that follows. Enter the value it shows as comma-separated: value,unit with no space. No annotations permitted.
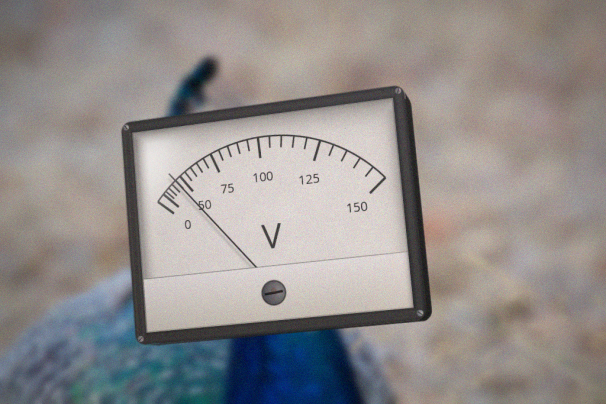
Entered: 45,V
